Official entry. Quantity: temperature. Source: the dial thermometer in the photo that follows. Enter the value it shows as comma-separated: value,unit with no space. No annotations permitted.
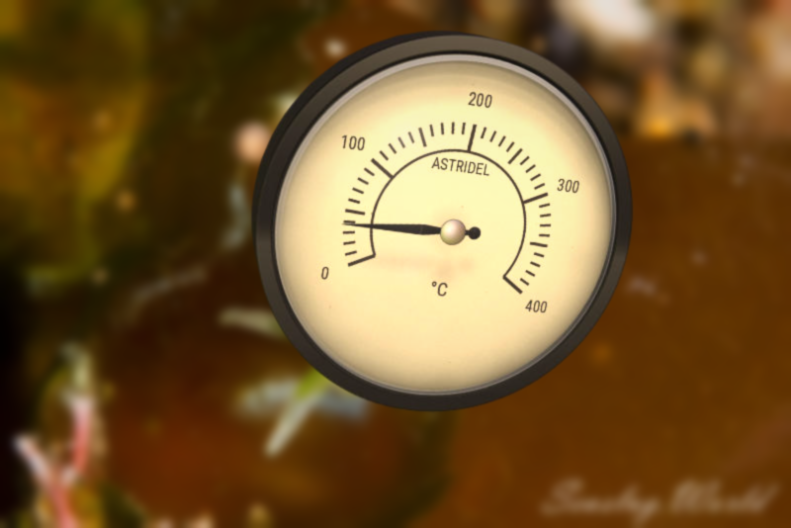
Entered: 40,°C
